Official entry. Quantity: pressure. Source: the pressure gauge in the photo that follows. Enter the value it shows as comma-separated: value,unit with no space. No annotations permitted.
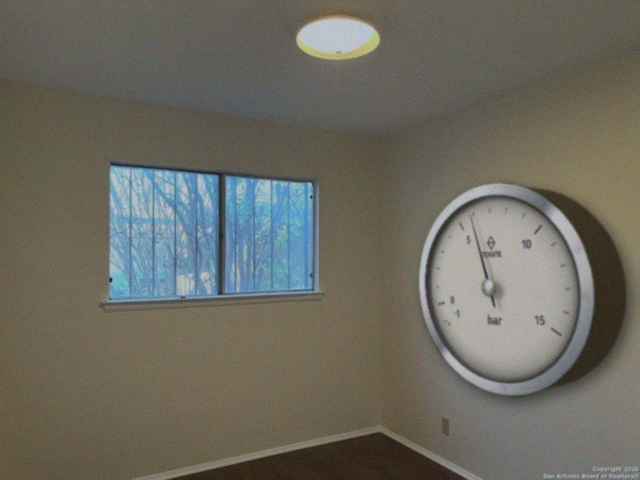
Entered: 6,bar
